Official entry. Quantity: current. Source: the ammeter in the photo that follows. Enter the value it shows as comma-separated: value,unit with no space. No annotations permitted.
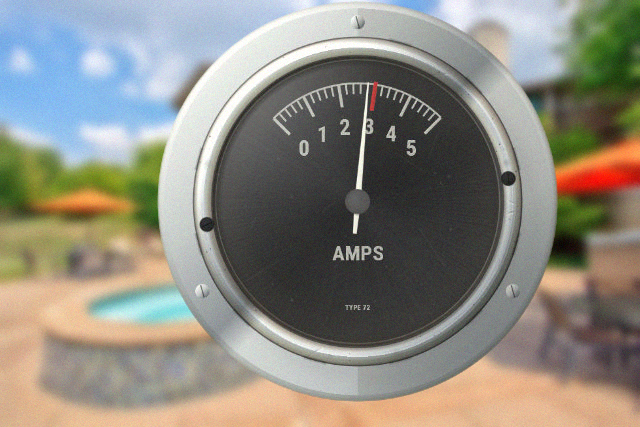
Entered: 2.8,A
